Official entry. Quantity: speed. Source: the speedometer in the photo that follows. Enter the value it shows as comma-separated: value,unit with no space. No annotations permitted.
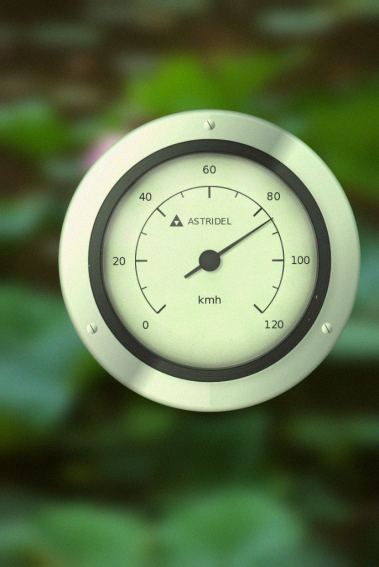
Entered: 85,km/h
